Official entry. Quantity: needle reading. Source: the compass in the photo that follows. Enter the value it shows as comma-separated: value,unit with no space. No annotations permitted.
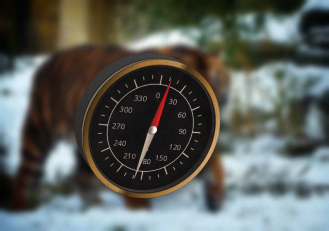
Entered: 10,°
